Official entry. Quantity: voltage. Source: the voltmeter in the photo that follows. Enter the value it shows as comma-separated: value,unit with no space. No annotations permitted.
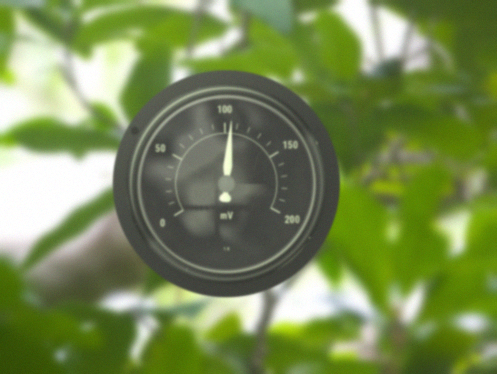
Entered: 105,mV
